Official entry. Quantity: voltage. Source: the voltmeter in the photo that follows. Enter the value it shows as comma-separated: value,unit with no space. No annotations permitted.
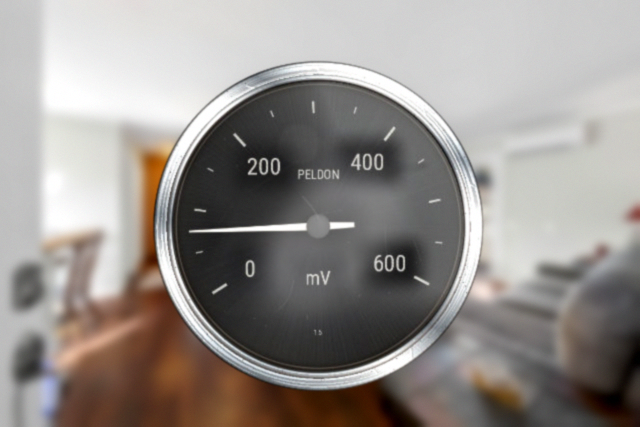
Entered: 75,mV
